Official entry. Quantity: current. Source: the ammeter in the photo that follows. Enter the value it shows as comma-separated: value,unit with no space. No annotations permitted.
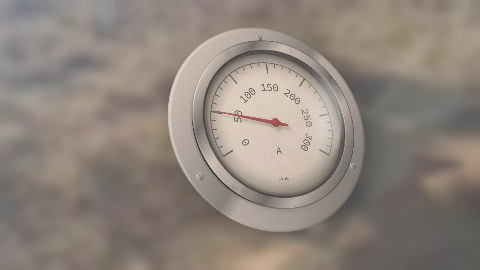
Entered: 50,A
